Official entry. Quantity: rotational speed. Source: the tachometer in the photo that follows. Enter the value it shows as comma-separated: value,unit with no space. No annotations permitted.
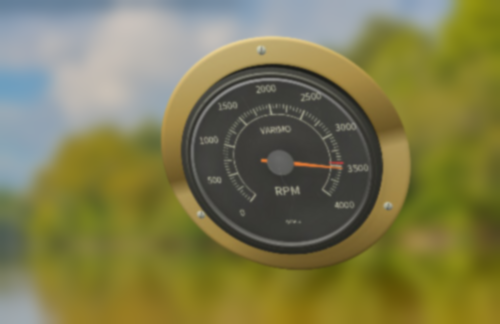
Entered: 3500,rpm
